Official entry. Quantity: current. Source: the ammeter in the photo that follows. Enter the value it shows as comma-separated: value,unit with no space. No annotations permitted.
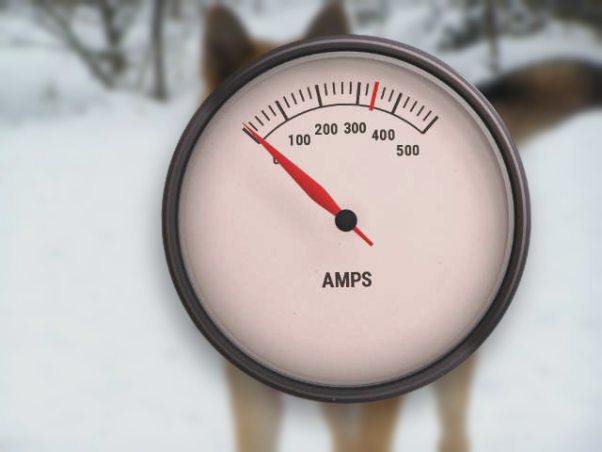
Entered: 10,A
